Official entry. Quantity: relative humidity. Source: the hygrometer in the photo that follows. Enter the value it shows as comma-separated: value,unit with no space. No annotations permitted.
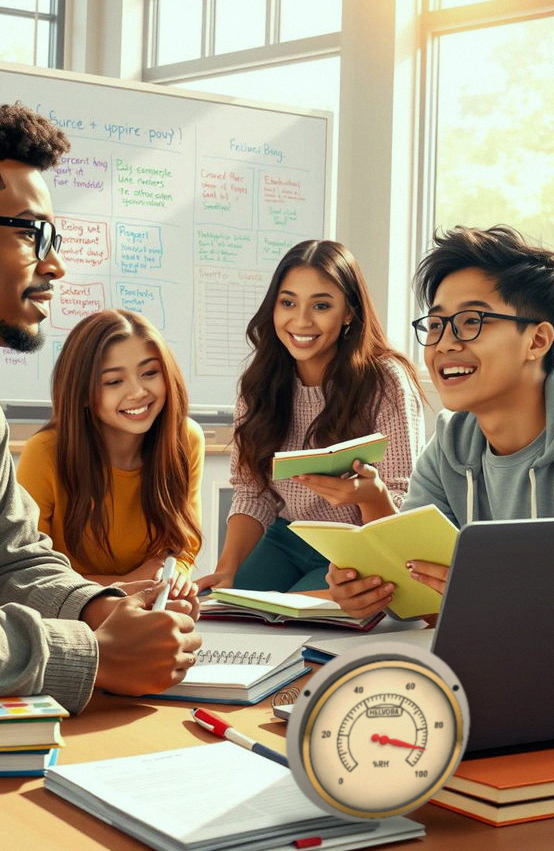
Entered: 90,%
